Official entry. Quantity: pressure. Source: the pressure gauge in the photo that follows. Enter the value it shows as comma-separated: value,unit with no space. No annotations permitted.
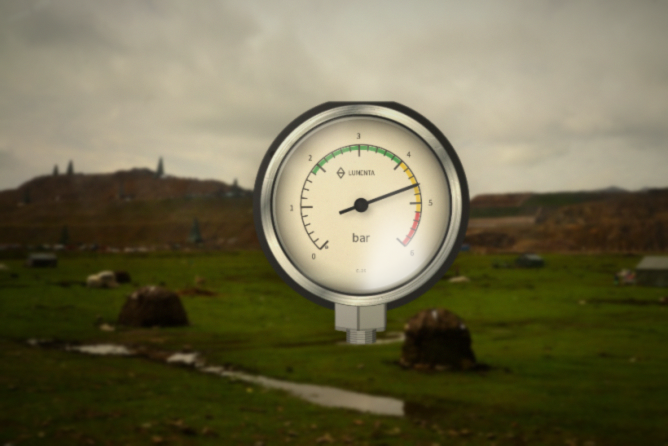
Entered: 4.6,bar
